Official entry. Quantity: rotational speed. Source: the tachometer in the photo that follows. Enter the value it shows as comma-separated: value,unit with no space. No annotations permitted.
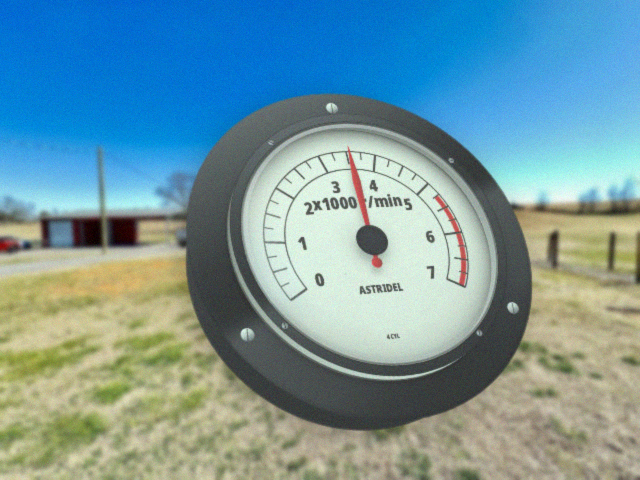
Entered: 3500,rpm
